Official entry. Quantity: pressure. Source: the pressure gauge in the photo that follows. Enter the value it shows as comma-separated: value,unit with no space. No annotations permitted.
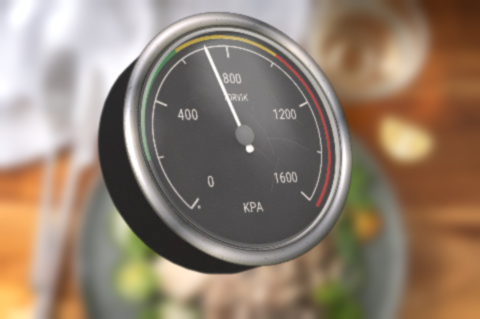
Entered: 700,kPa
